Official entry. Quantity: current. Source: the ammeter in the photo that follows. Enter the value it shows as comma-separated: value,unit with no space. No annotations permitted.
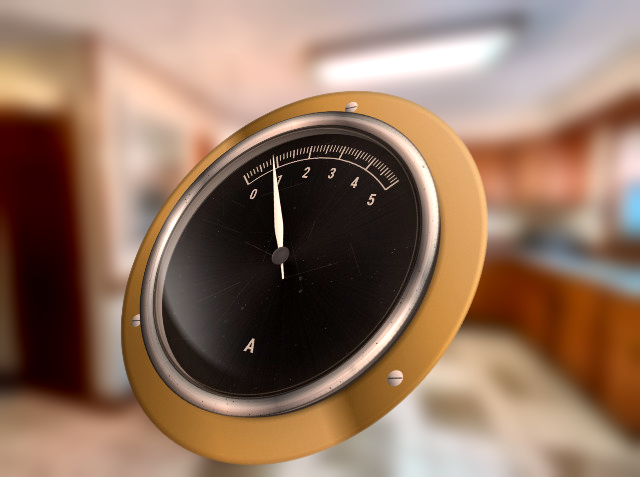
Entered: 1,A
